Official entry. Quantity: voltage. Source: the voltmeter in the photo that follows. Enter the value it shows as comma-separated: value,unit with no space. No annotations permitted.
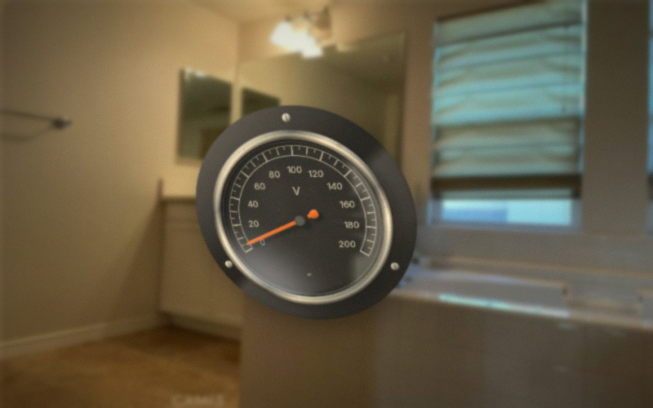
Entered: 5,V
